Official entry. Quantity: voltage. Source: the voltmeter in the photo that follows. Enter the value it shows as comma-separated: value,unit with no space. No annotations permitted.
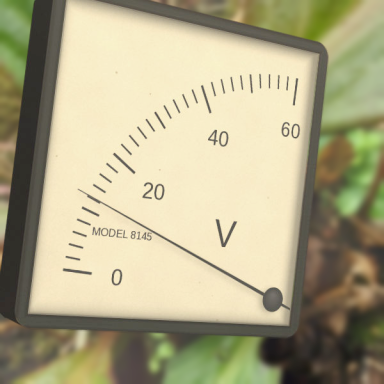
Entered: 12,V
